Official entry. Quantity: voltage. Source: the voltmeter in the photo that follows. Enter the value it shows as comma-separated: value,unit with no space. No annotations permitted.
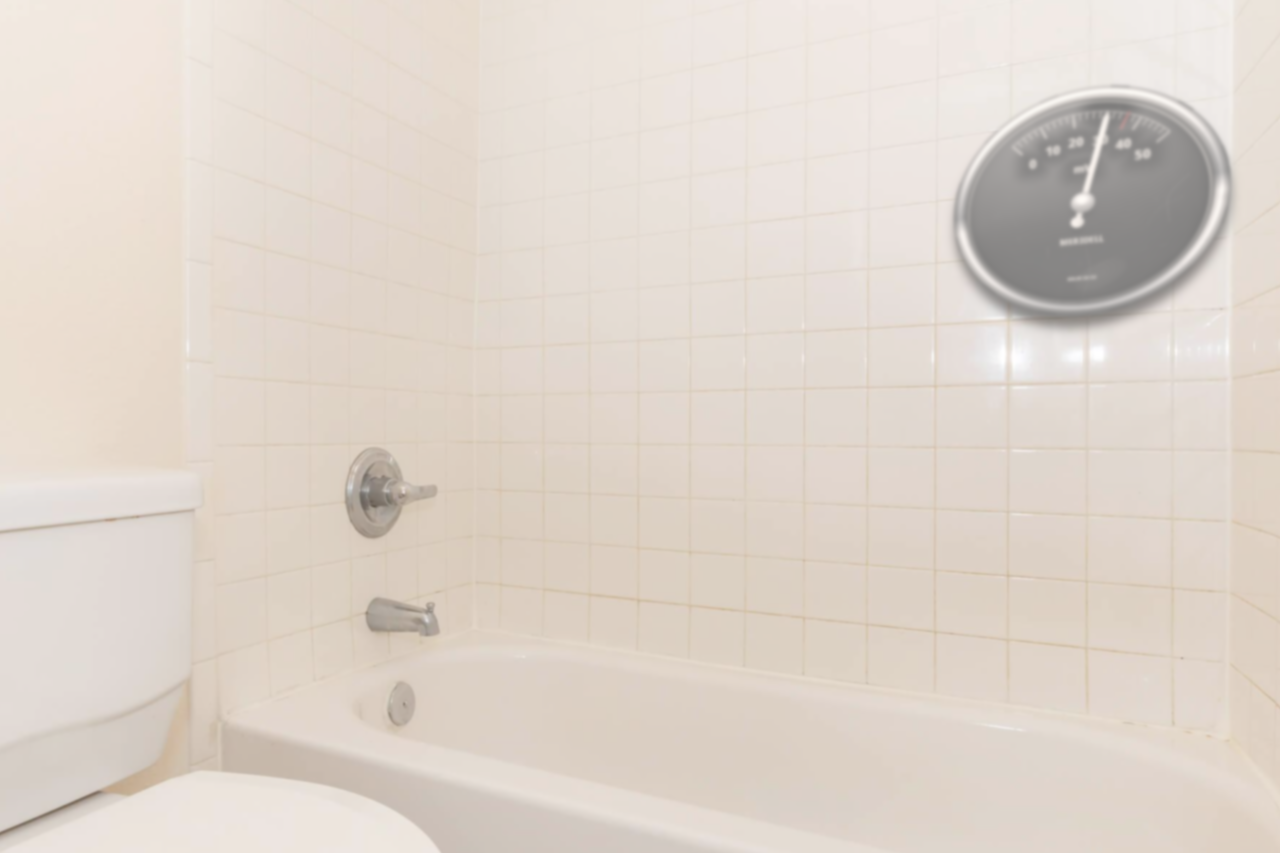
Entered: 30,mV
